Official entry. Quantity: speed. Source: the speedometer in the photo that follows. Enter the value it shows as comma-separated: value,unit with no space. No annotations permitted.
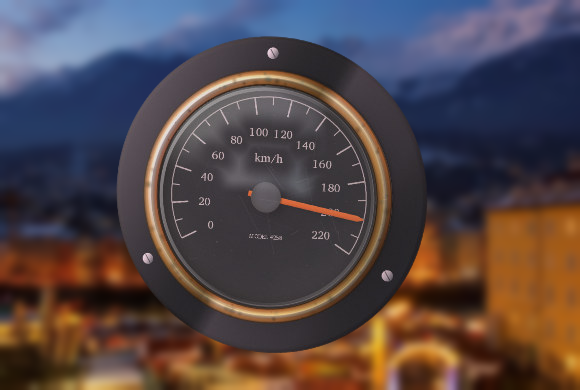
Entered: 200,km/h
